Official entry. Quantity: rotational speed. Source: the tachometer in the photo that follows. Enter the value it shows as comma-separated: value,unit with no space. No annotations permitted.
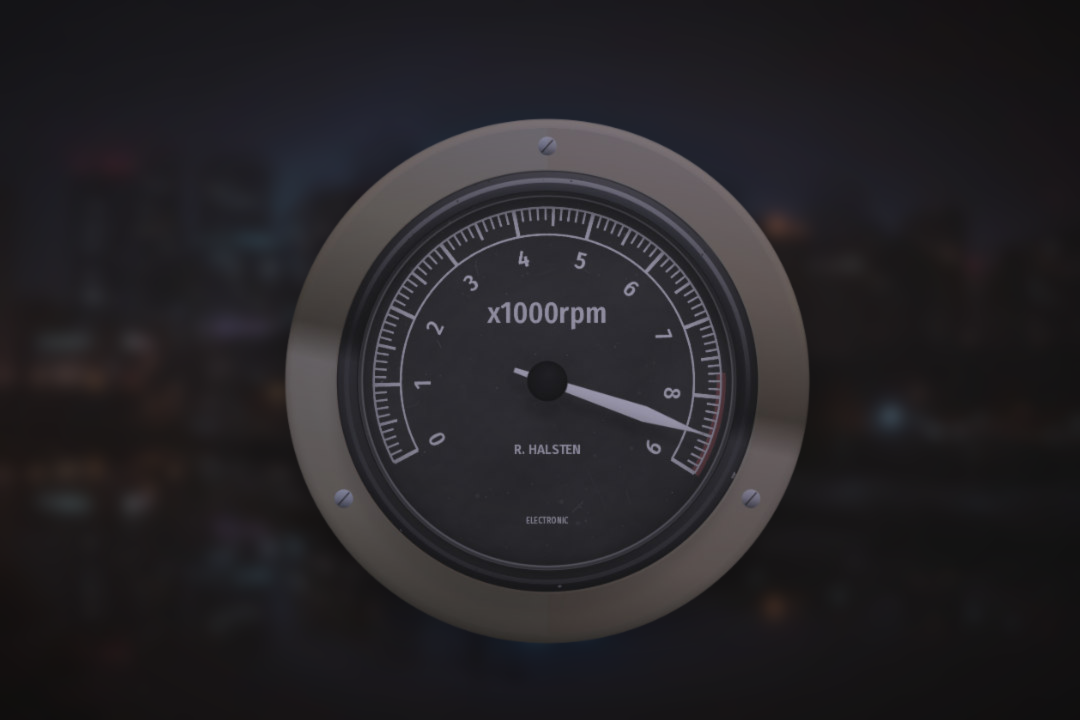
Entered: 8500,rpm
